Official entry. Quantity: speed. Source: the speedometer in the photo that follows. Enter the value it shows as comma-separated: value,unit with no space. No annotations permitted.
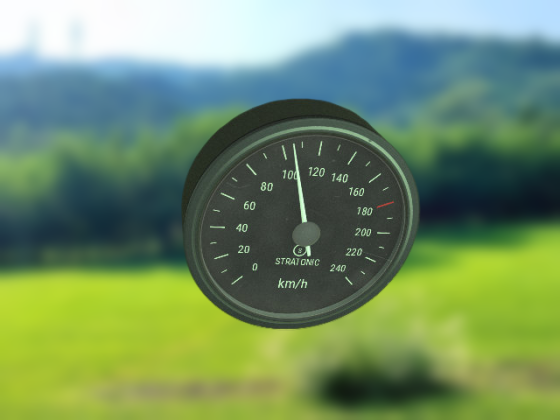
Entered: 105,km/h
